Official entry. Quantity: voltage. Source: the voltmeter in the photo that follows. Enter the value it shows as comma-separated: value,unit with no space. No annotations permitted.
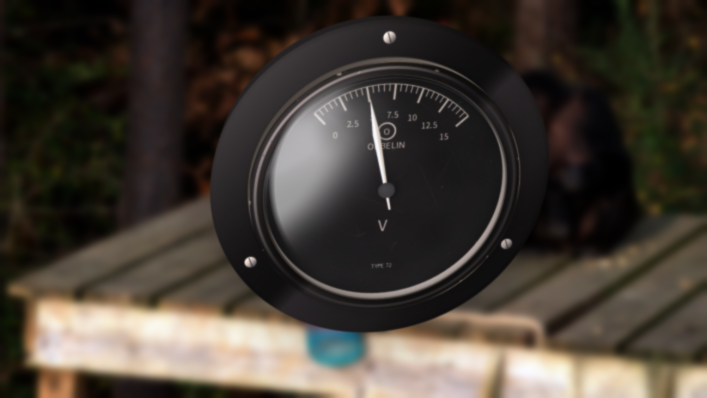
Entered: 5,V
